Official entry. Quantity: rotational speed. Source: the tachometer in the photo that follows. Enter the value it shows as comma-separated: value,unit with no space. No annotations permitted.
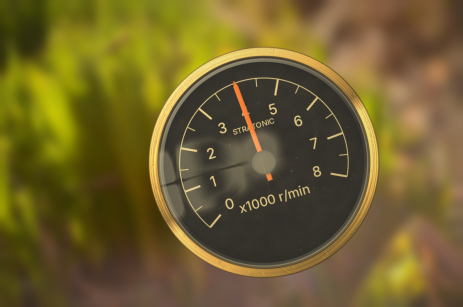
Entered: 4000,rpm
